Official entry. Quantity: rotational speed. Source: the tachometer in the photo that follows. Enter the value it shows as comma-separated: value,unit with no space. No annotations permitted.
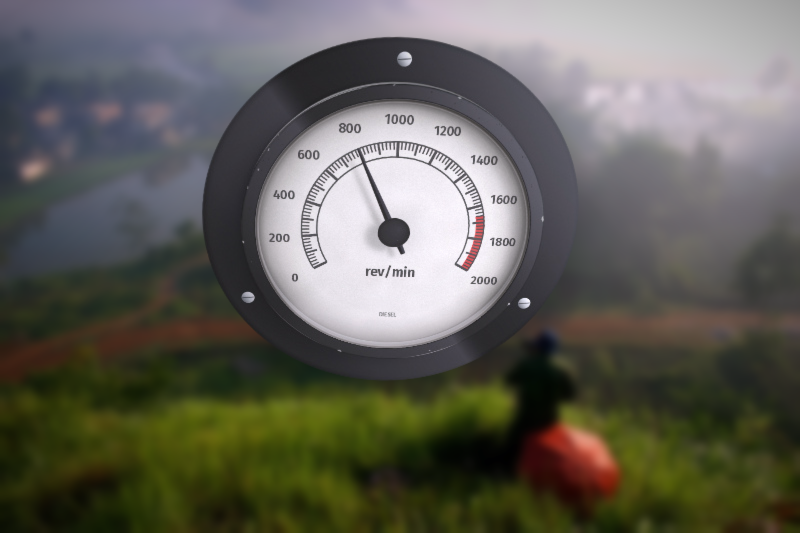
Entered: 800,rpm
